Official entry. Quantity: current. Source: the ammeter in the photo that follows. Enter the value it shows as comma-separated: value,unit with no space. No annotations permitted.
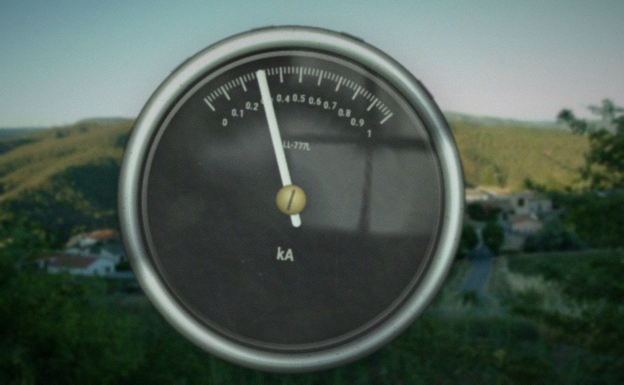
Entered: 0.3,kA
